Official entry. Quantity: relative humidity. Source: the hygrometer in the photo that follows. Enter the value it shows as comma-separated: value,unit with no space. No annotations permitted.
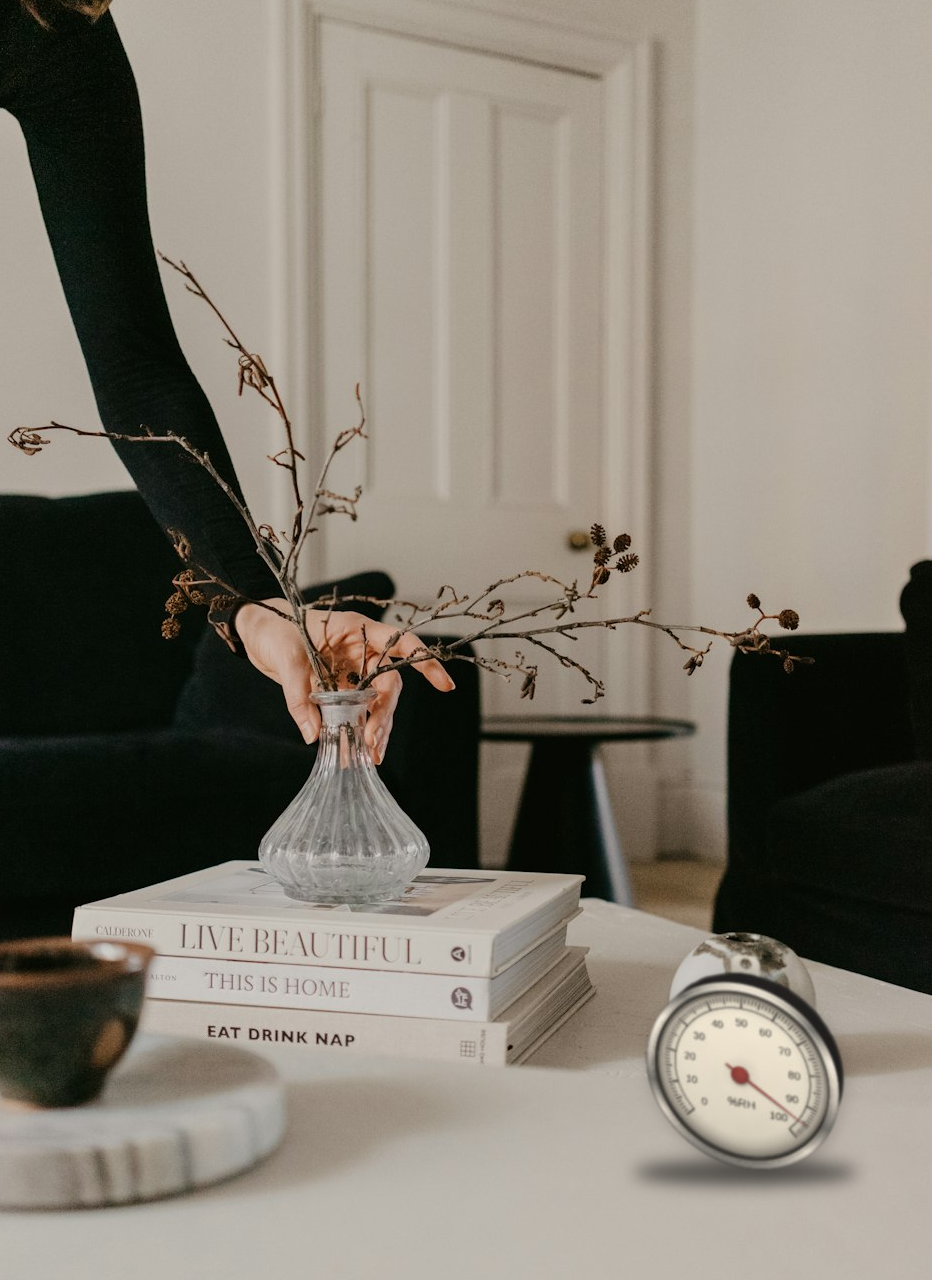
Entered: 95,%
